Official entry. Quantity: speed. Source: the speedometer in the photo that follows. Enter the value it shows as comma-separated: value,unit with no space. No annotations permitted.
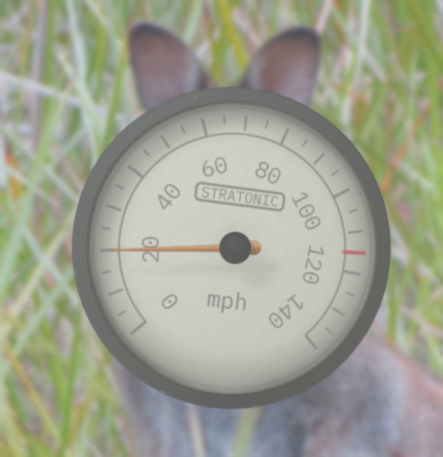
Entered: 20,mph
